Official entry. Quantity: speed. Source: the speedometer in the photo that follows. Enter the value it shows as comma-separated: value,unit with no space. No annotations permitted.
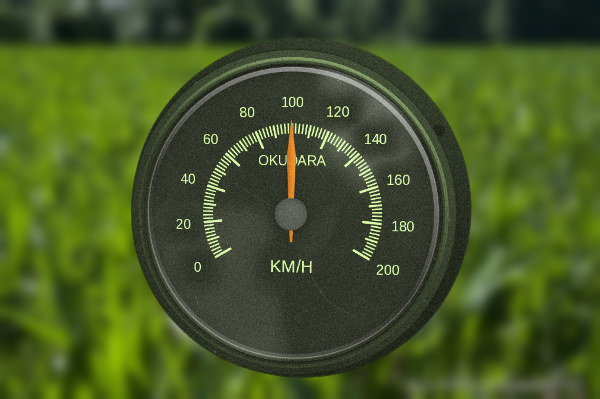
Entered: 100,km/h
